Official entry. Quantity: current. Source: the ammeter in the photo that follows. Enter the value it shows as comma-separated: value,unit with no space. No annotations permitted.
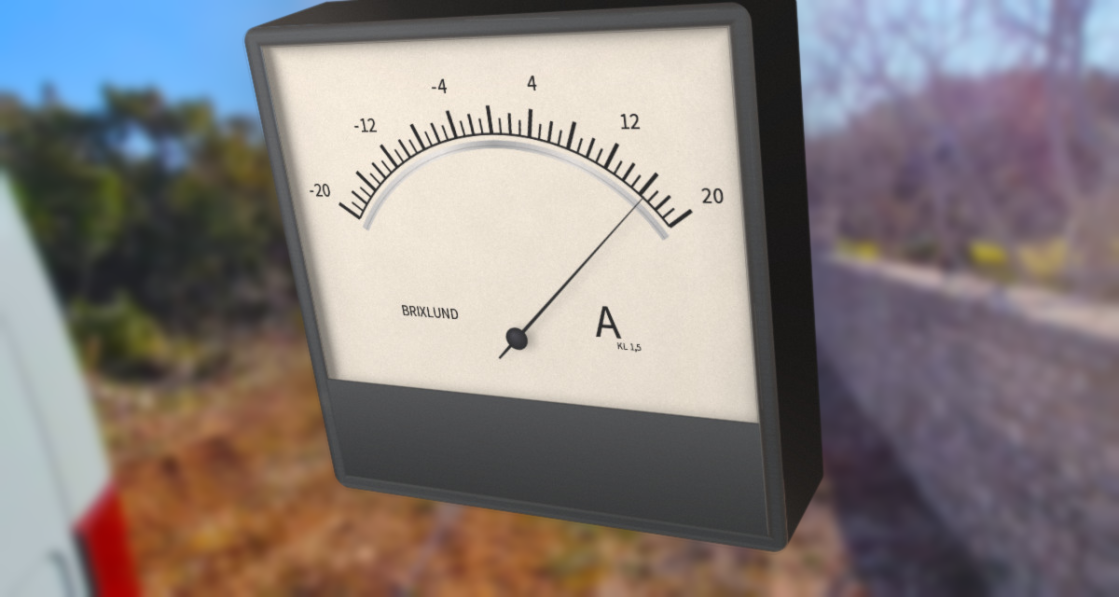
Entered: 16.5,A
